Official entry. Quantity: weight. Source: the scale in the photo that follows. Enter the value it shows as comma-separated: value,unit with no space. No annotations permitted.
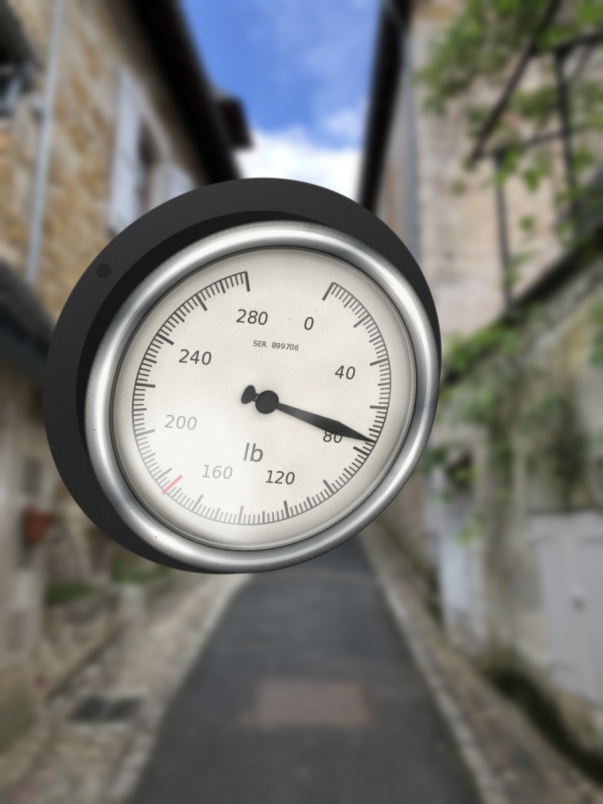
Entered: 74,lb
